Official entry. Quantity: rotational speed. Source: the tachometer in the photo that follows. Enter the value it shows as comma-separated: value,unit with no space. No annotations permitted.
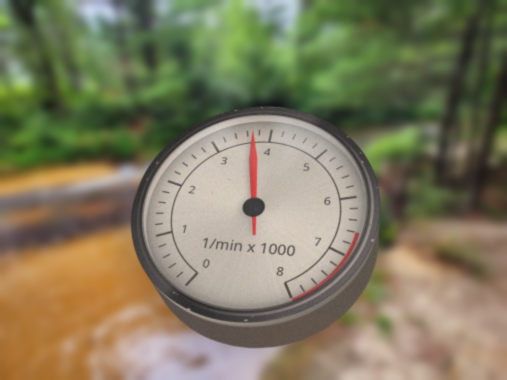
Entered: 3700,rpm
